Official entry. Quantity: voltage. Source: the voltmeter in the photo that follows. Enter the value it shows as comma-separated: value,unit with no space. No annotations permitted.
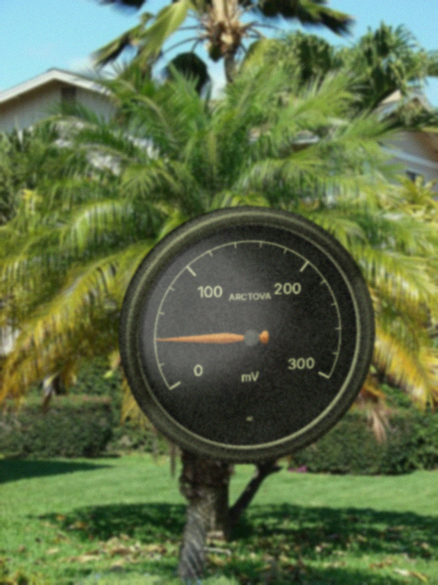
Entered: 40,mV
